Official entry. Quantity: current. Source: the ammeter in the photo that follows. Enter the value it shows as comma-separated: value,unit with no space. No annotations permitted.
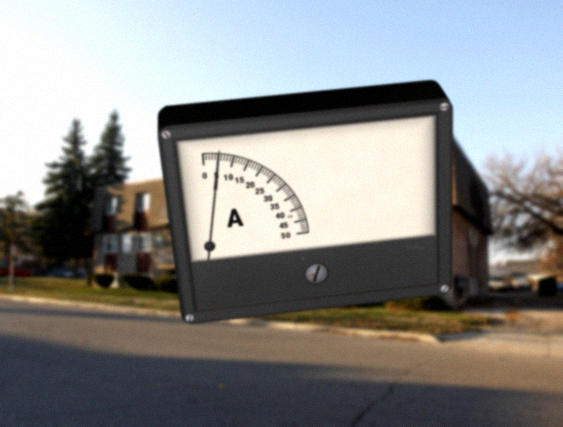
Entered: 5,A
